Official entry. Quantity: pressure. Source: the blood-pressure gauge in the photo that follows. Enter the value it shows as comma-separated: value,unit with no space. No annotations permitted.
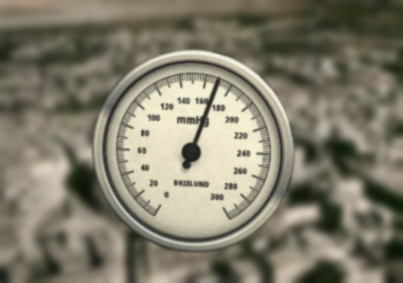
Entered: 170,mmHg
